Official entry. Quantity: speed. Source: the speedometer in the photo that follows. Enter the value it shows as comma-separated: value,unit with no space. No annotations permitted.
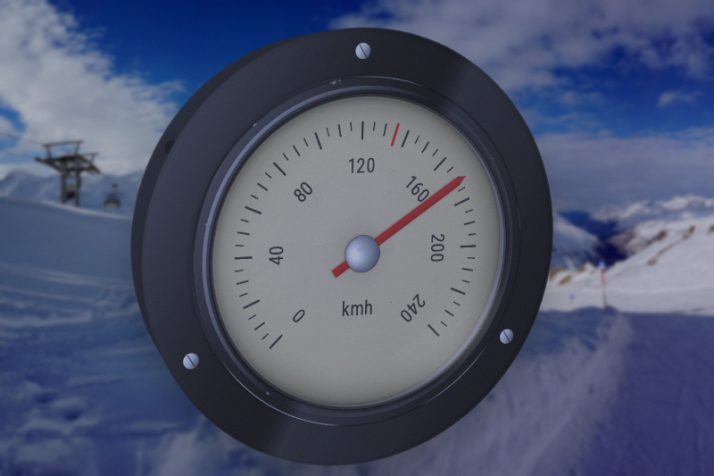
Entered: 170,km/h
